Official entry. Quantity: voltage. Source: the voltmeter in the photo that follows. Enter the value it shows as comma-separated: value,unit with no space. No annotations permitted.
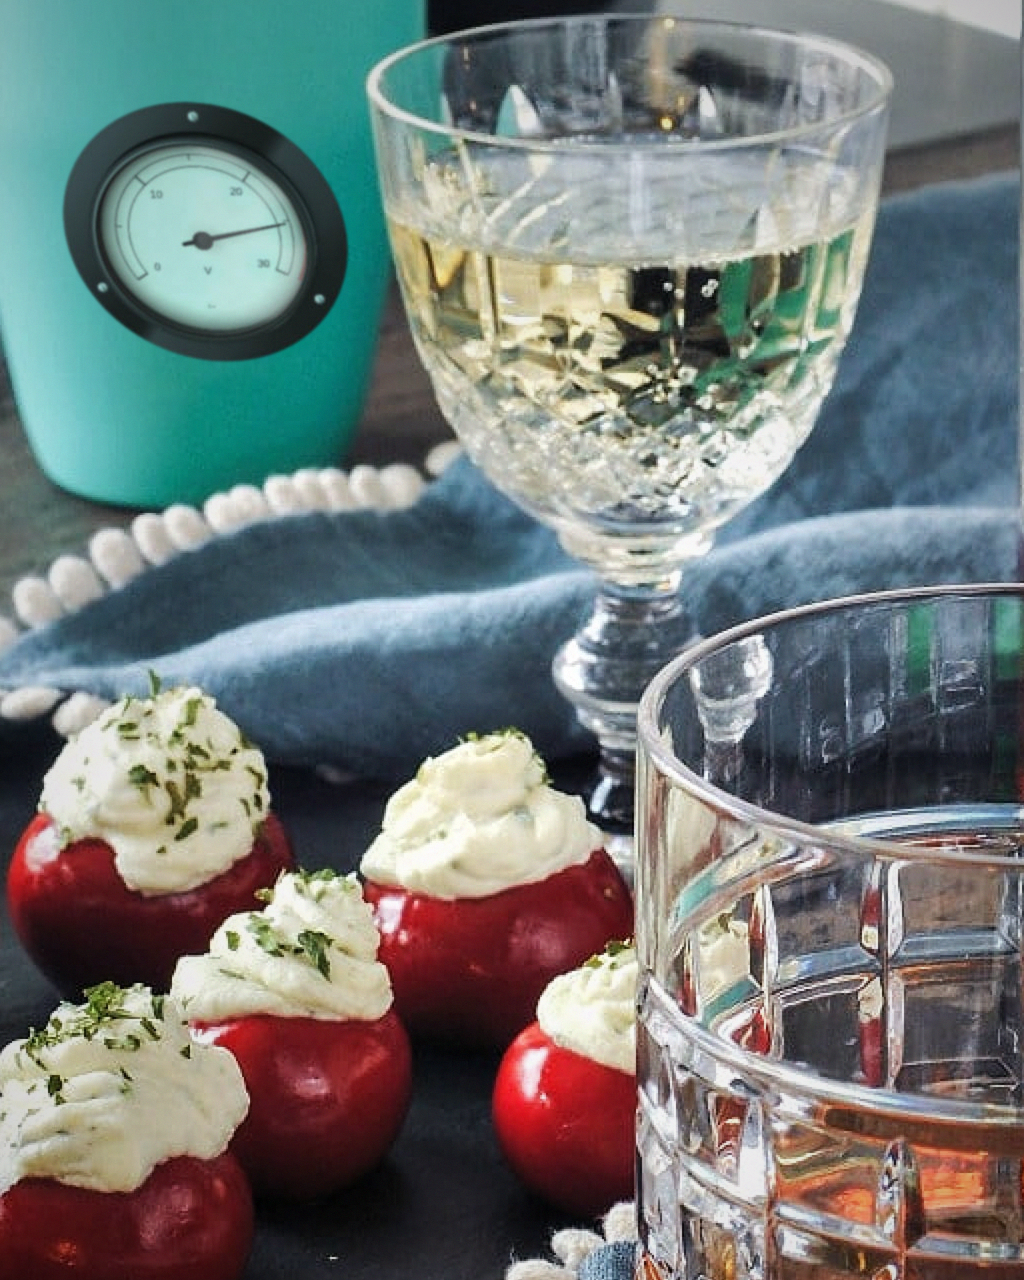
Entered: 25,V
